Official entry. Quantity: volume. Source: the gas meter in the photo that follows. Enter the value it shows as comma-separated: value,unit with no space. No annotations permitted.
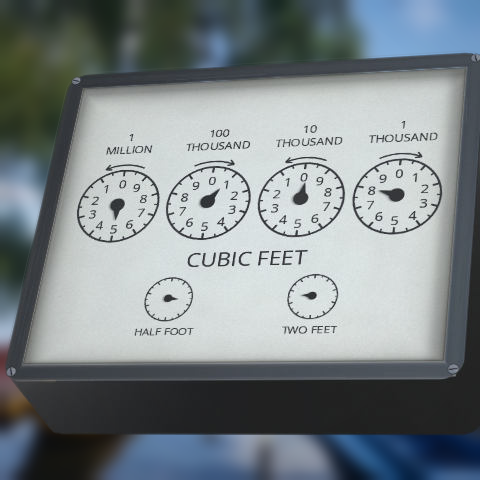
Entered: 509800,ft³
